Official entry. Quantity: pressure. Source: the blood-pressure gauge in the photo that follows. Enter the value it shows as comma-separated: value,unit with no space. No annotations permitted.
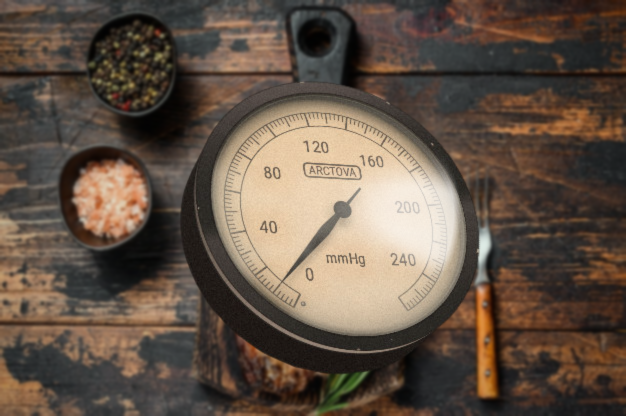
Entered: 10,mmHg
